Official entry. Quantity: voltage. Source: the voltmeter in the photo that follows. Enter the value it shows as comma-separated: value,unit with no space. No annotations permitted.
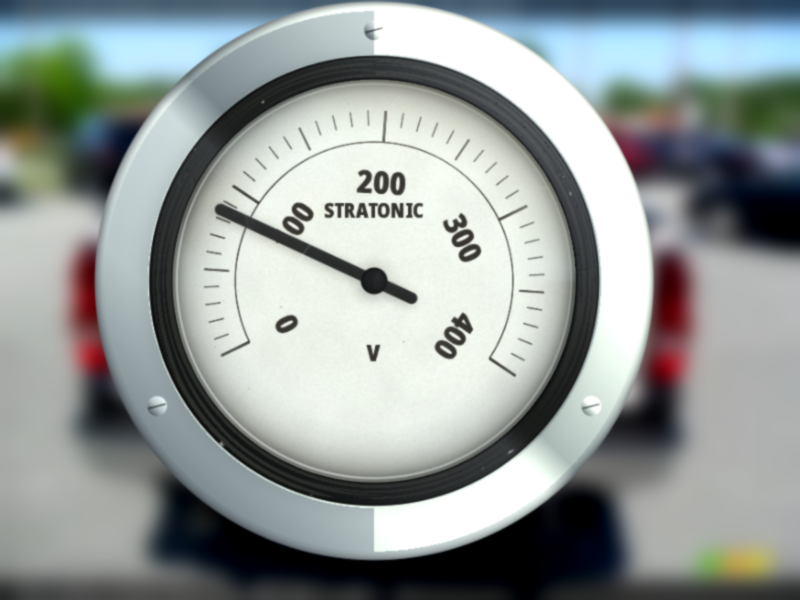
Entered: 85,V
